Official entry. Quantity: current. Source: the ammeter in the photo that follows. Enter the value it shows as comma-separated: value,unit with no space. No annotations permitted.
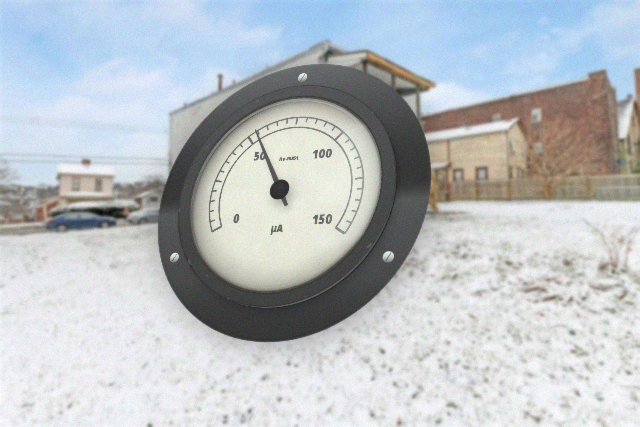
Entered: 55,µA
